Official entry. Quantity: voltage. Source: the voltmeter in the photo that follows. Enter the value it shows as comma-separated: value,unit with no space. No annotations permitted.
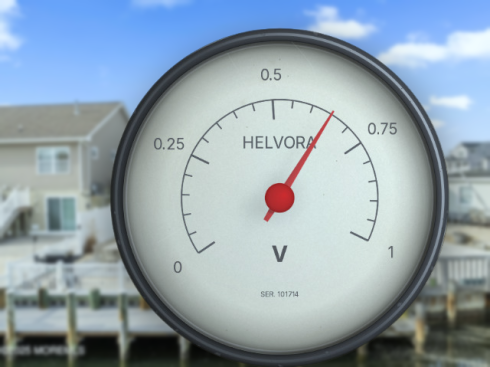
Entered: 0.65,V
